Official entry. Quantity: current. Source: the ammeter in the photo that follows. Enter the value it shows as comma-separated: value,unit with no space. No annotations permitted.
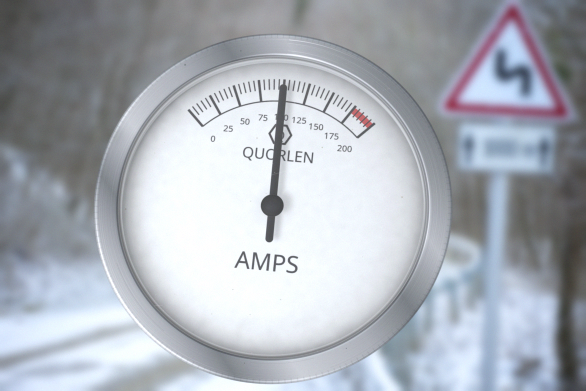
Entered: 100,A
